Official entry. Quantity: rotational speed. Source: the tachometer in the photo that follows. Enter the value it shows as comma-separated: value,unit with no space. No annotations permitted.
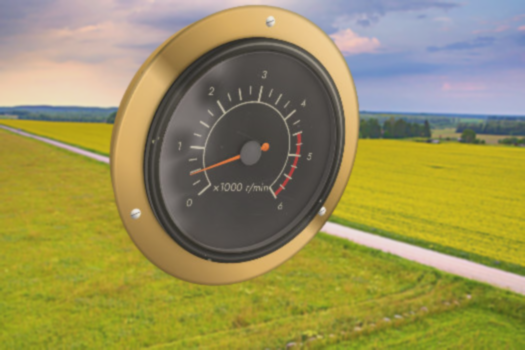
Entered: 500,rpm
